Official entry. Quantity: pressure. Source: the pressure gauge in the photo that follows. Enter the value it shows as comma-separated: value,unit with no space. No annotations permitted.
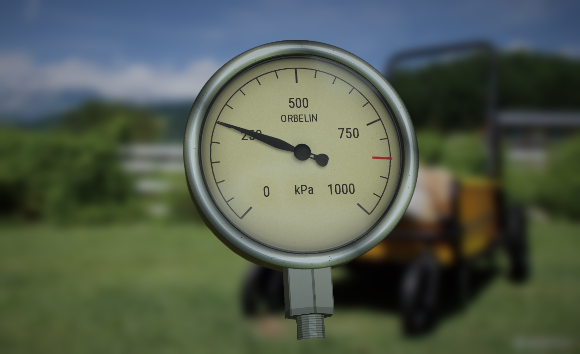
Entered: 250,kPa
